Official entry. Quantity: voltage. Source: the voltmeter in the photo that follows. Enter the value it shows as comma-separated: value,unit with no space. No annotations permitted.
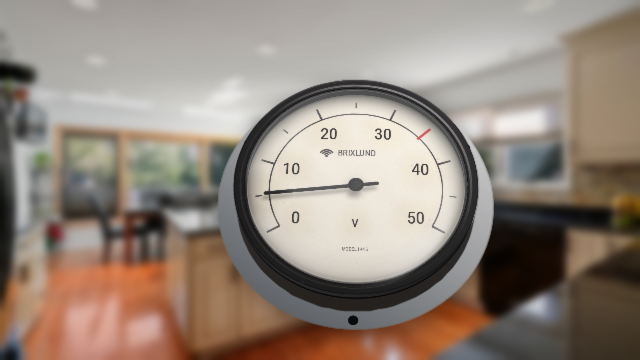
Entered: 5,V
